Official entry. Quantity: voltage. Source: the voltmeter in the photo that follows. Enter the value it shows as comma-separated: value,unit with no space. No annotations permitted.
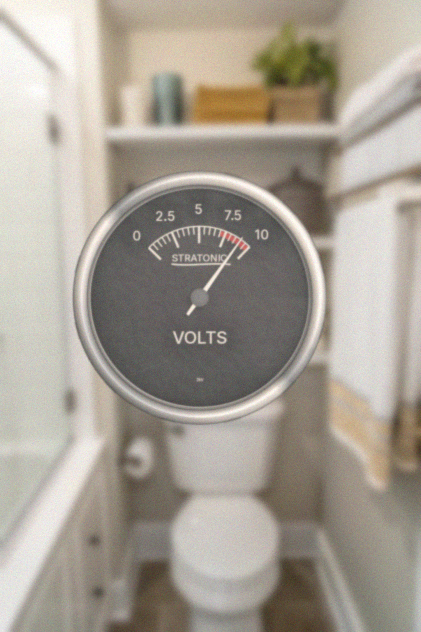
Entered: 9,V
